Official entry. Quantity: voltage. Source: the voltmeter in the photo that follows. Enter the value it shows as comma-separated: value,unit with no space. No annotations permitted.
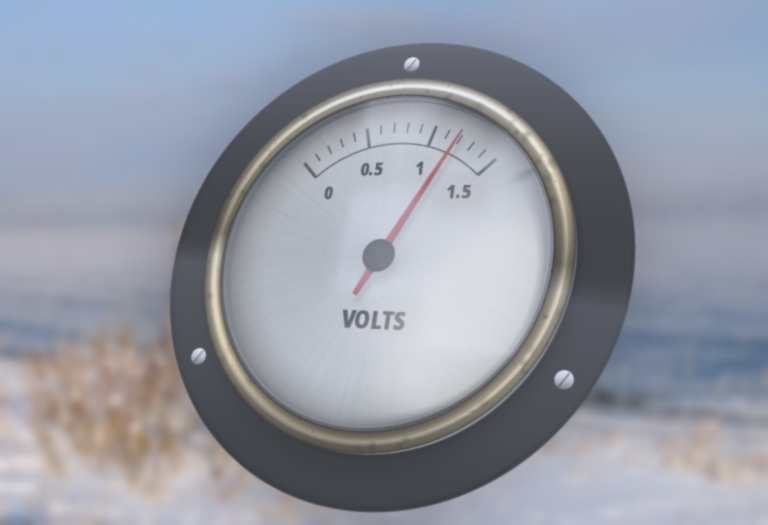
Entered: 1.2,V
